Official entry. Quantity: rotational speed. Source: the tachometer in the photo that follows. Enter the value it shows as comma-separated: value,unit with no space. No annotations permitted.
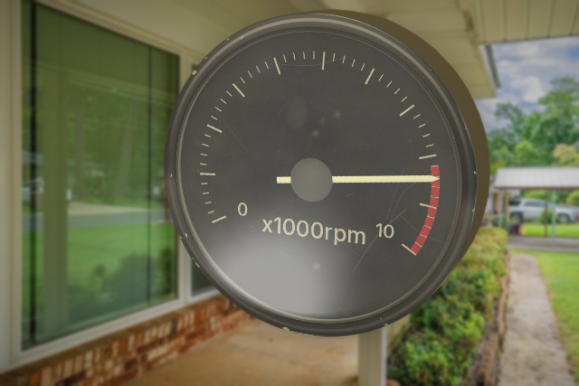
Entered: 8400,rpm
